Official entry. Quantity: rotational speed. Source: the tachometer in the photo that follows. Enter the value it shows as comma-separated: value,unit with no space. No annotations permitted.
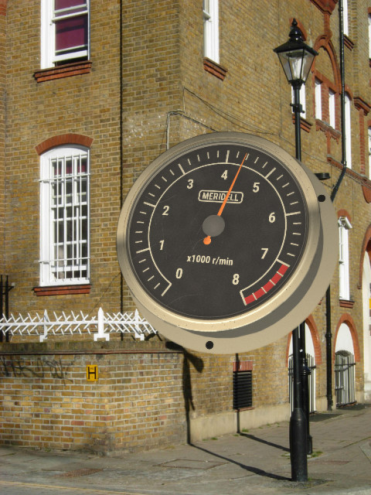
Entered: 4400,rpm
